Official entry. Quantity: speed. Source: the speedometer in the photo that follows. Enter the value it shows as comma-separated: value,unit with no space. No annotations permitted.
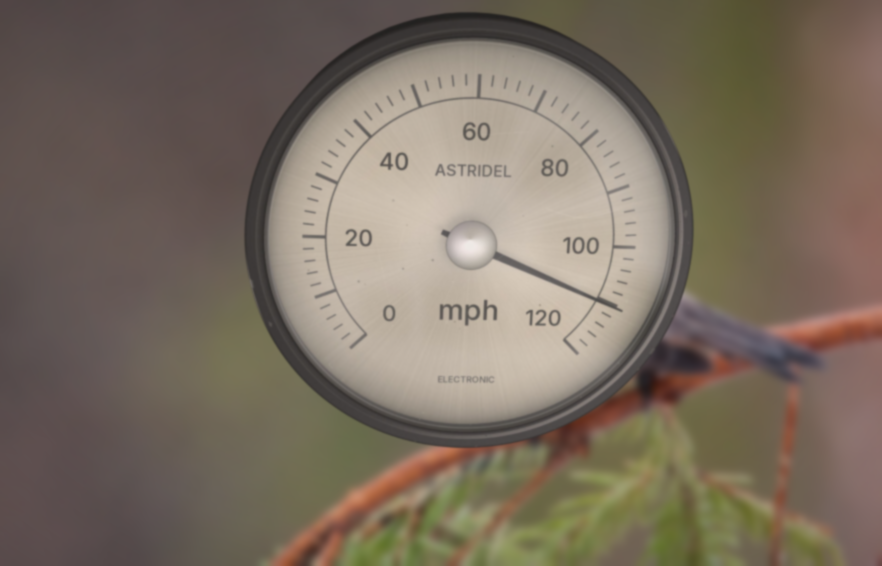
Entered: 110,mph
